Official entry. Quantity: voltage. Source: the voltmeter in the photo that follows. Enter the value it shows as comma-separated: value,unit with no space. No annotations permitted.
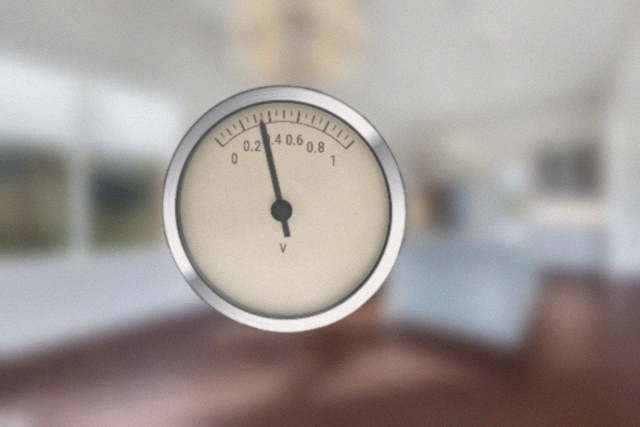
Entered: 0.35,V
